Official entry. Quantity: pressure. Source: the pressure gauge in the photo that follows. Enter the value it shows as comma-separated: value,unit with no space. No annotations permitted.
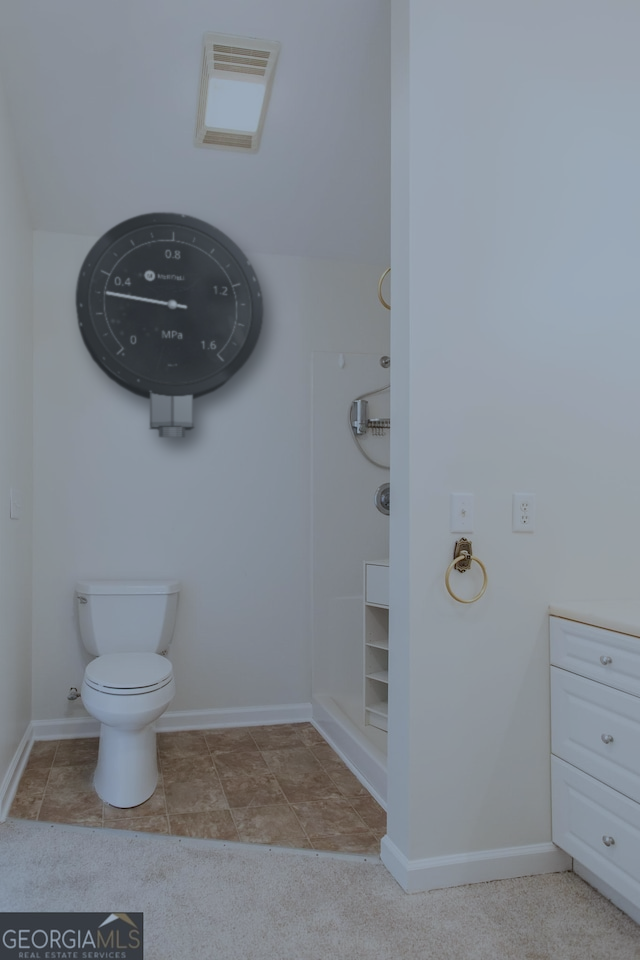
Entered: 0.3,MPa
